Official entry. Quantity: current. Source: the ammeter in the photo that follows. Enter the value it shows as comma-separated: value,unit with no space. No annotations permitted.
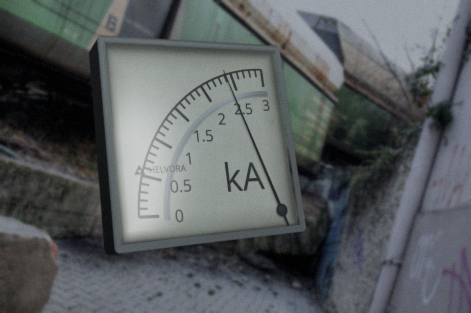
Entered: 2.4,kA
